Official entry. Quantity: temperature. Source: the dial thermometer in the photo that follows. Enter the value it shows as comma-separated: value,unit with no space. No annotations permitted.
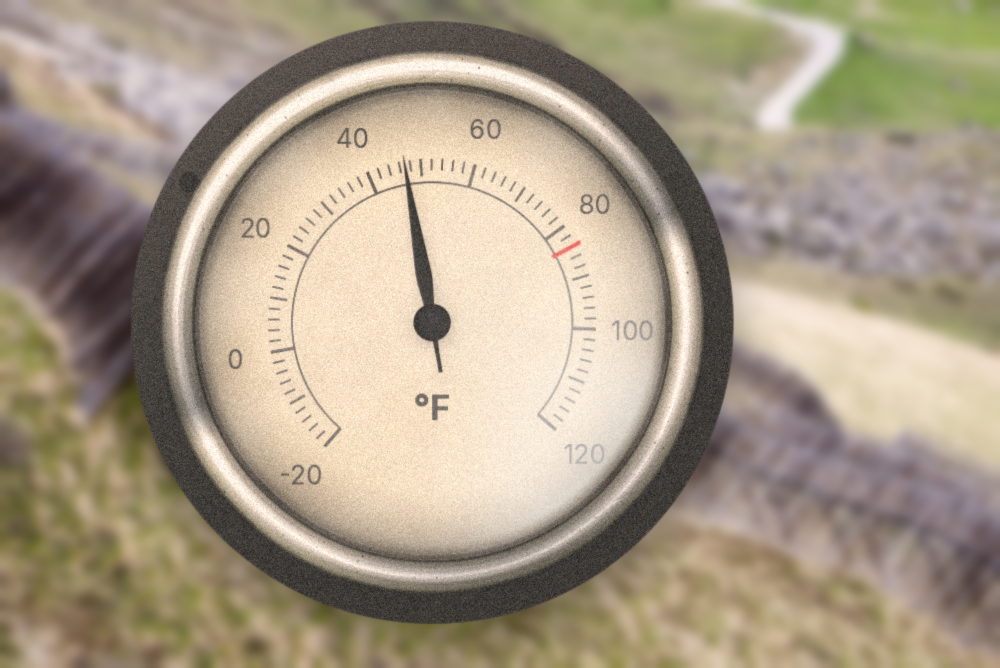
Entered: 47,°F
